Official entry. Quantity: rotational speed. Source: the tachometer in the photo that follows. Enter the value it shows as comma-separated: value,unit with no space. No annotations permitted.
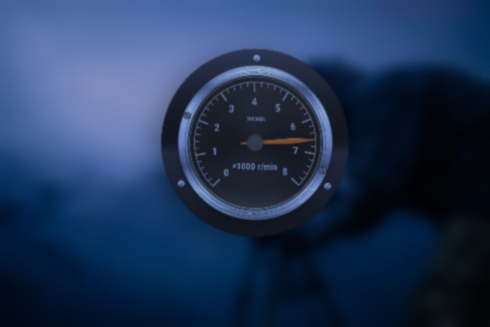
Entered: 6600,rpm
